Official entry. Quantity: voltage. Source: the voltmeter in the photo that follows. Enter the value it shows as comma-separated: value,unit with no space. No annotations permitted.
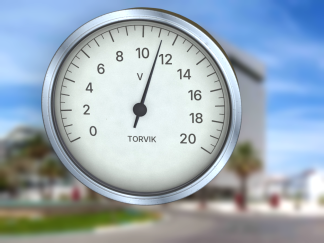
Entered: 11.25,V
